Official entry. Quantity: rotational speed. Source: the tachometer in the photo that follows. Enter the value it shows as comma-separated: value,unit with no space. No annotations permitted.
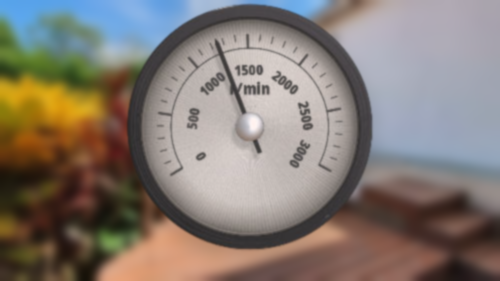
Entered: 1250,rpm
